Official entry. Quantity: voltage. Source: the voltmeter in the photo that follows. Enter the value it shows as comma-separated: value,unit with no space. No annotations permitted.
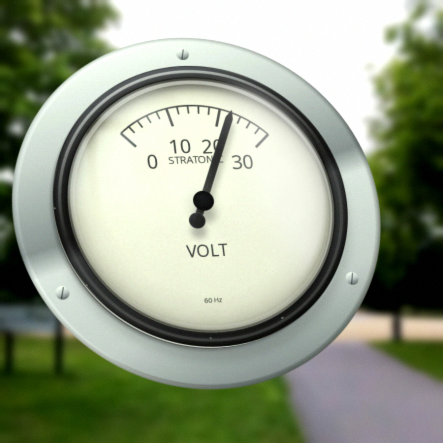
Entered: 22,V
